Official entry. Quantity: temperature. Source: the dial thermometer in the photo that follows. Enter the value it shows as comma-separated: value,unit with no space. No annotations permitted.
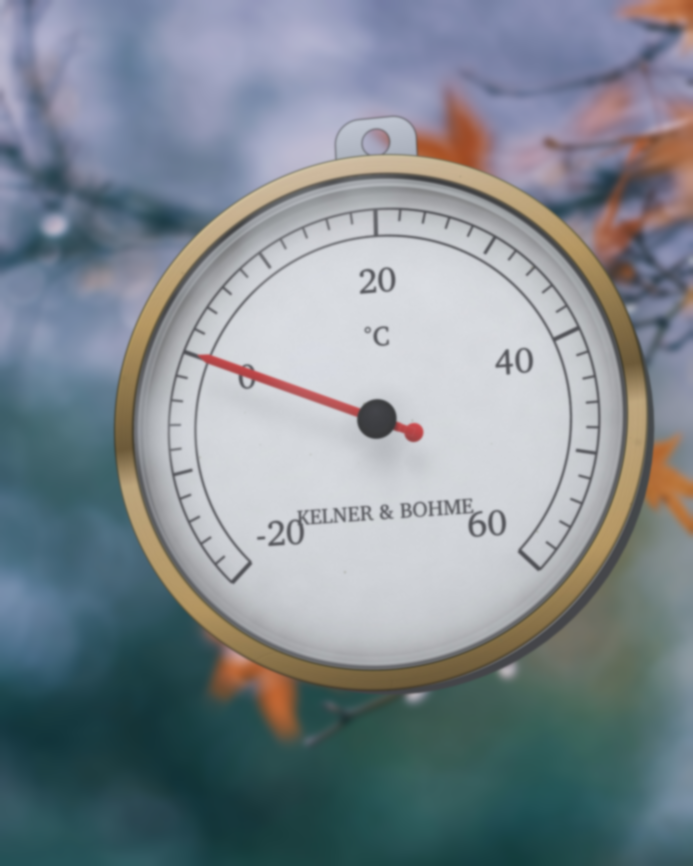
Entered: 0,°C
